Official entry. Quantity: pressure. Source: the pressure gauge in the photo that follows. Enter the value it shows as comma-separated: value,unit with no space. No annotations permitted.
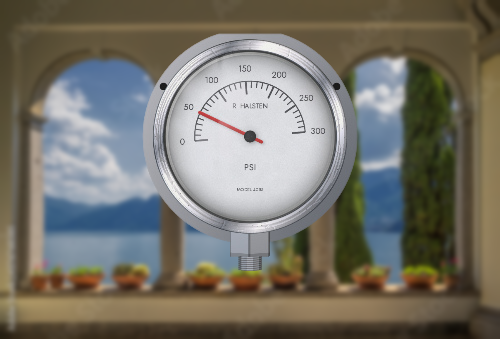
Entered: 50,psi
